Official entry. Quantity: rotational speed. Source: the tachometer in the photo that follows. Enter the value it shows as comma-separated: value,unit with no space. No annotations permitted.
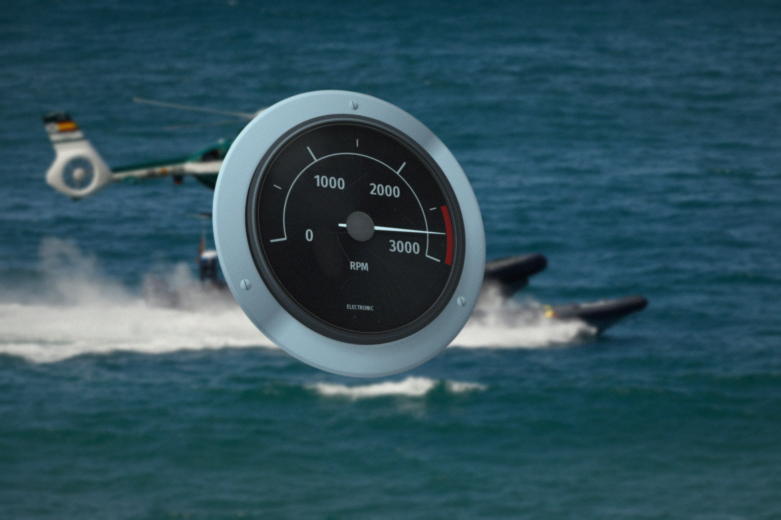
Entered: 2750,rpm
